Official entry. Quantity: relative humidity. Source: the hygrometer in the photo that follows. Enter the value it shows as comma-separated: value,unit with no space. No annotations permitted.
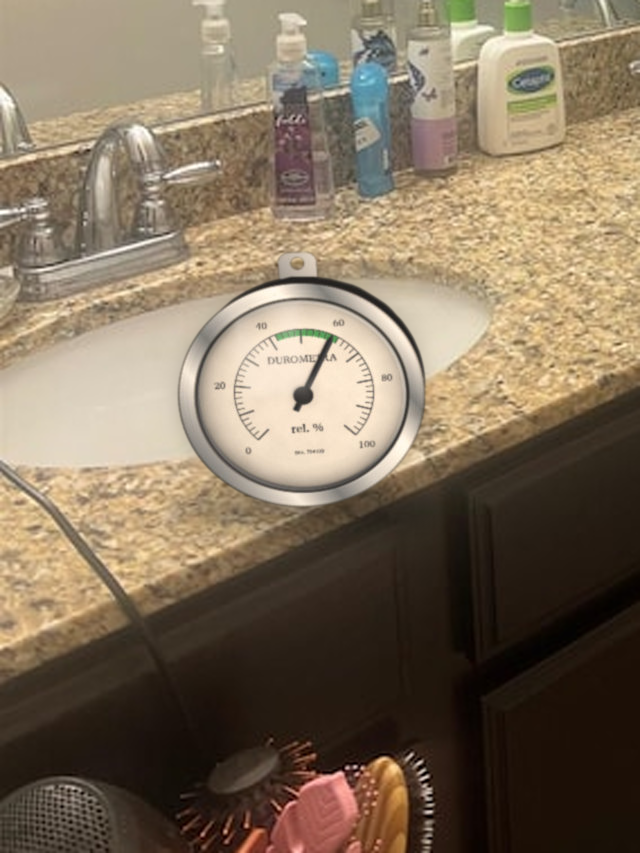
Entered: 60,%
